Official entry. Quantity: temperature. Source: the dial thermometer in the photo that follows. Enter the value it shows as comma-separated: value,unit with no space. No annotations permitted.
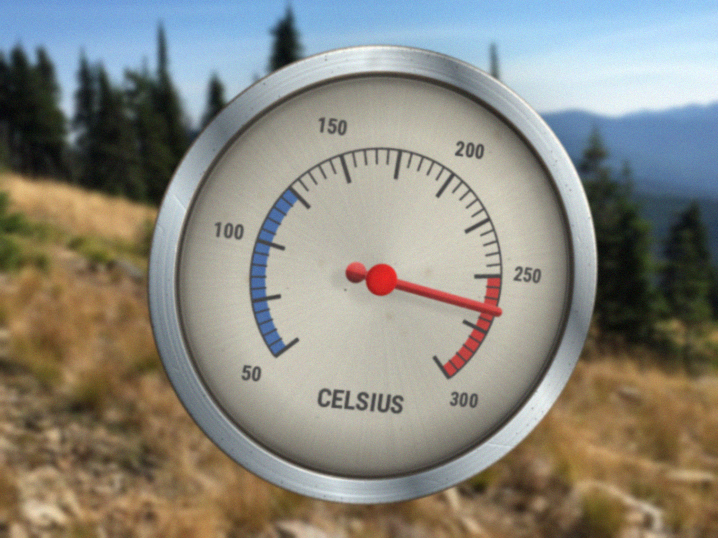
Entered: 265,°C
